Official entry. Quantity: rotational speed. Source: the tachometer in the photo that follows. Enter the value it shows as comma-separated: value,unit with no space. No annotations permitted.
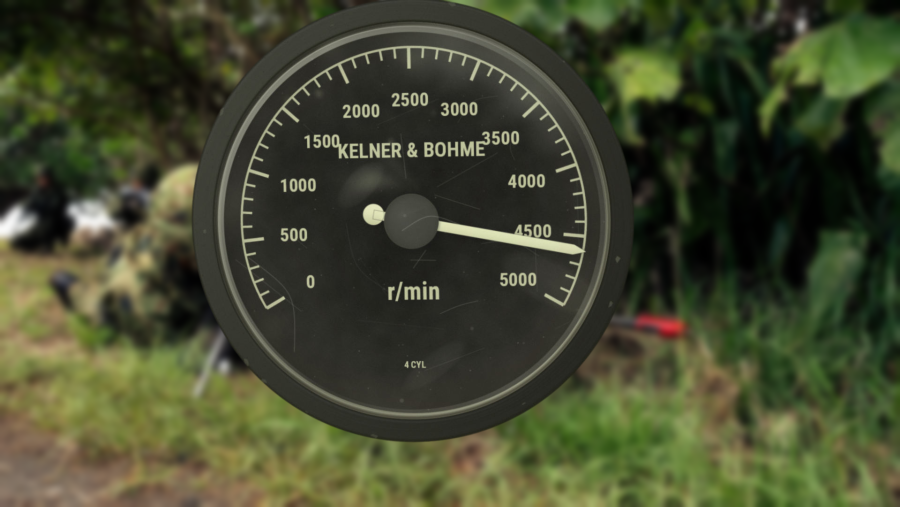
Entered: 4600,rpm
